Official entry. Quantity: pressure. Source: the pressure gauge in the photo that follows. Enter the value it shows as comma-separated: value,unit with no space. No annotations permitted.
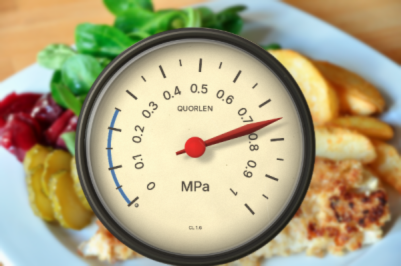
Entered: 0.75,MPa
